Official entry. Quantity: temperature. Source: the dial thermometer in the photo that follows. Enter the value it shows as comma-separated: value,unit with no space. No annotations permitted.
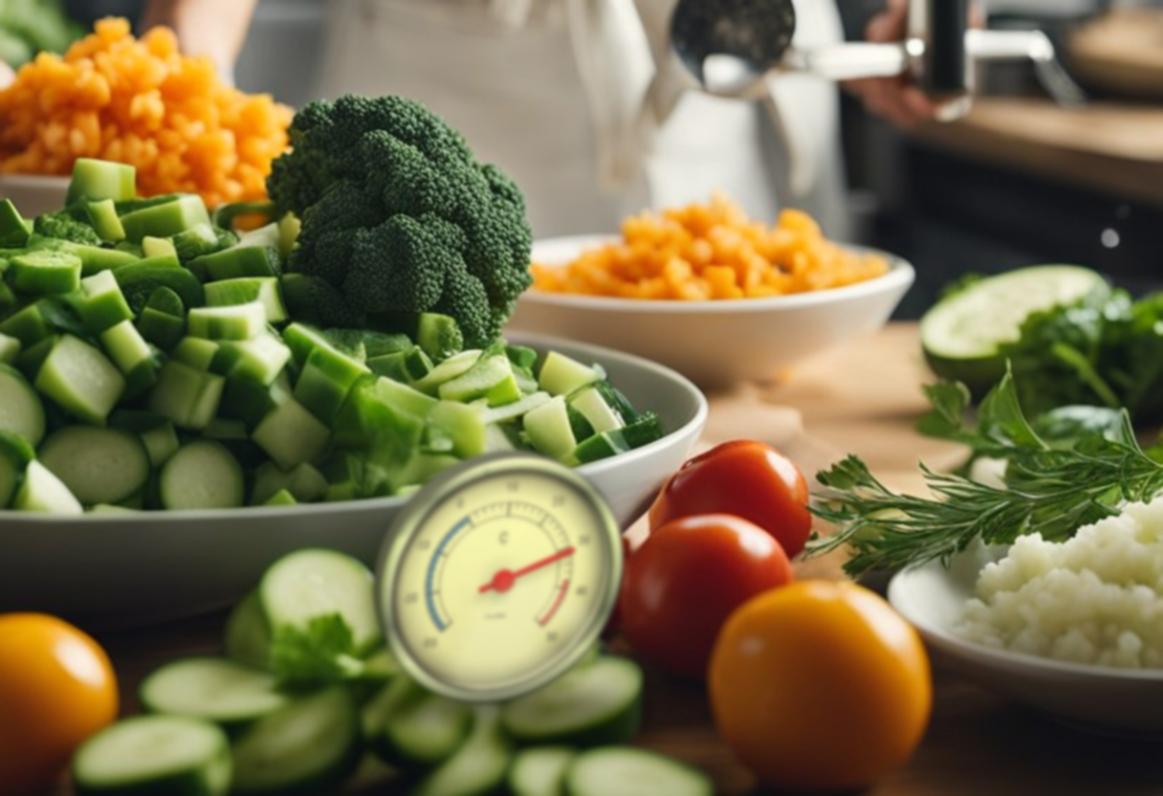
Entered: 30,°C
